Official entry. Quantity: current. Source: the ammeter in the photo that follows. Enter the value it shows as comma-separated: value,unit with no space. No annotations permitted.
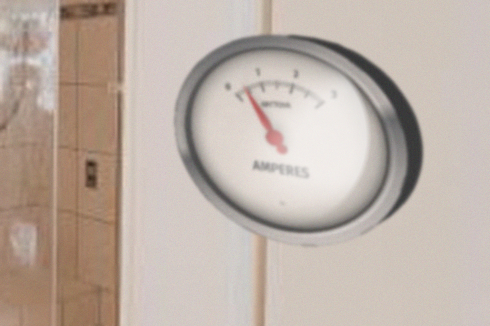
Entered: 0.5,A
